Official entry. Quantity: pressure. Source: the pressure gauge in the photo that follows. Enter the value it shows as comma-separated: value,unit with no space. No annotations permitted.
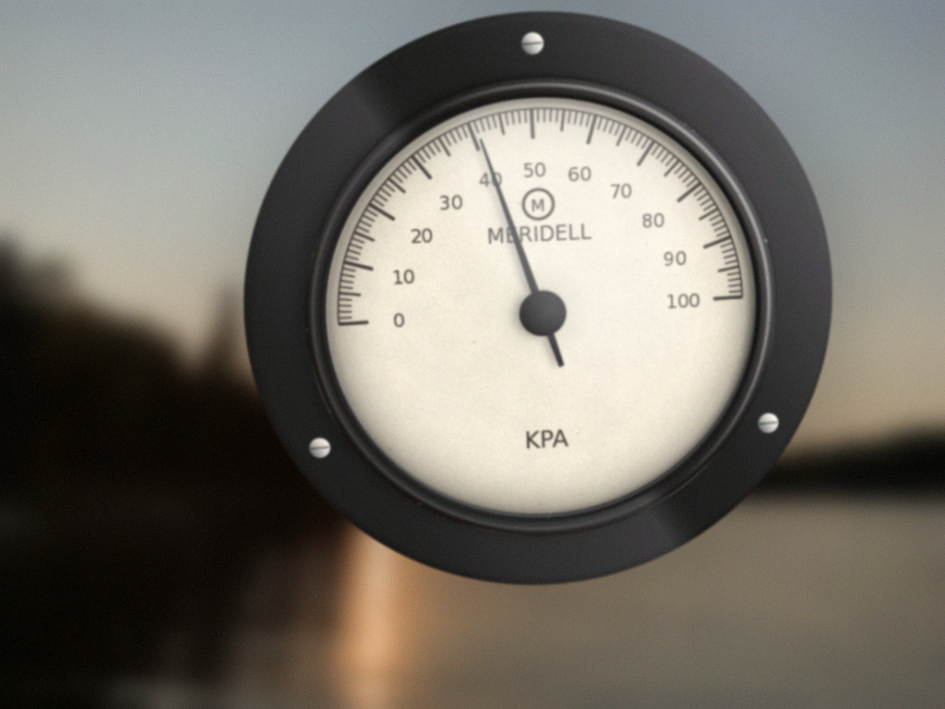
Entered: 41,kPa
